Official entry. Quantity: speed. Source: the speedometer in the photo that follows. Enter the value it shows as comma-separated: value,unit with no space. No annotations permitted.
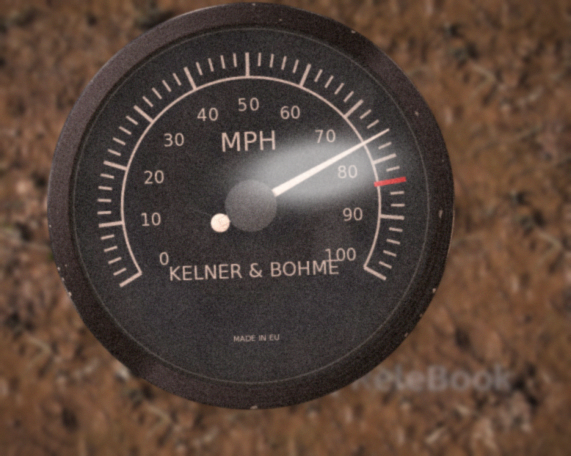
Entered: 76,mph
